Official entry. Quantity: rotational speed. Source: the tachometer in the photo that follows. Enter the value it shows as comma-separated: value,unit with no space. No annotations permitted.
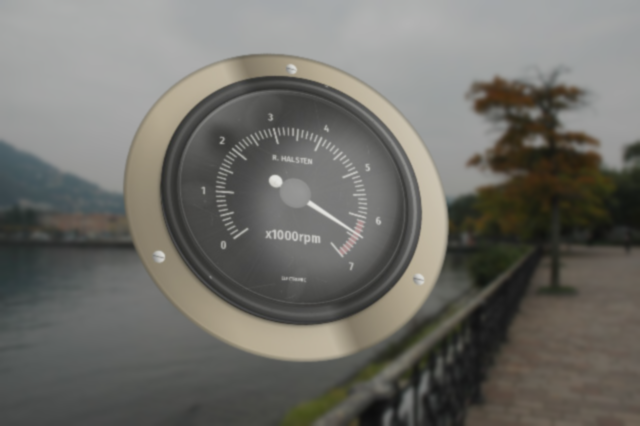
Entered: 6500,rpm
